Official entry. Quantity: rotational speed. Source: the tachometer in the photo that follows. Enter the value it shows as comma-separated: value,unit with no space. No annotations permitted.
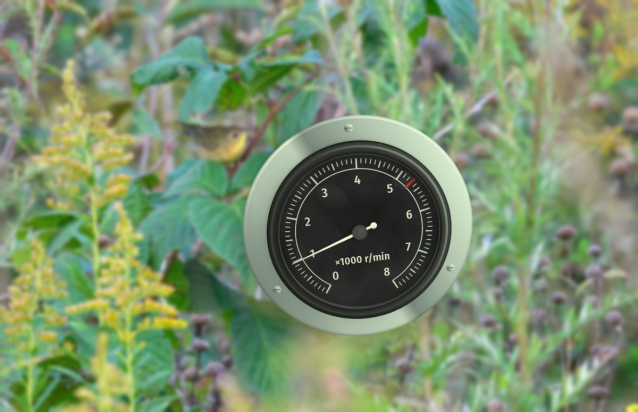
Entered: 1000,rpm
